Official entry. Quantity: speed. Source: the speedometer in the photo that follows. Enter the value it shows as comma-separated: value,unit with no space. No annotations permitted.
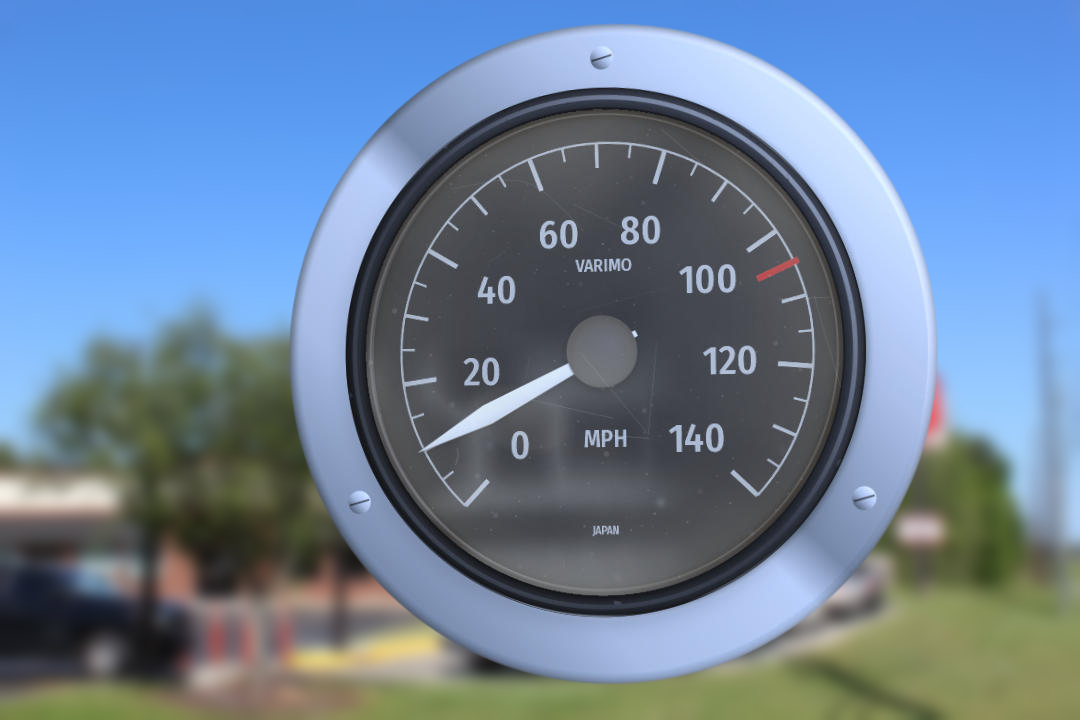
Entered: 10,mph
